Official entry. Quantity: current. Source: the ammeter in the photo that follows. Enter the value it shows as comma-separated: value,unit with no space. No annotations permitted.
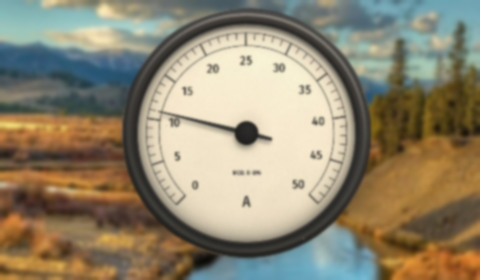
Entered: 11,A
